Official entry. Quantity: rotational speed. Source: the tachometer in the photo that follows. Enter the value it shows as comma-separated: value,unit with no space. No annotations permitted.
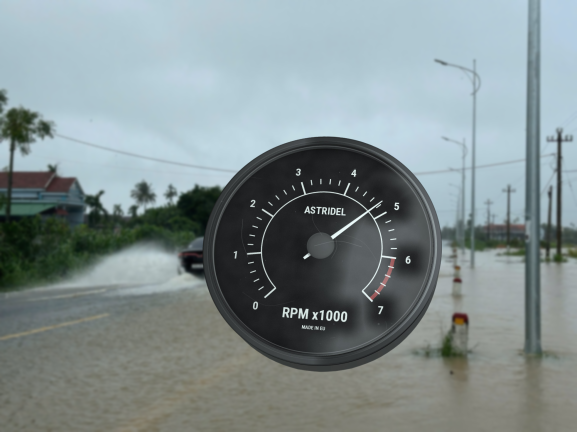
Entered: 4800,rpm
